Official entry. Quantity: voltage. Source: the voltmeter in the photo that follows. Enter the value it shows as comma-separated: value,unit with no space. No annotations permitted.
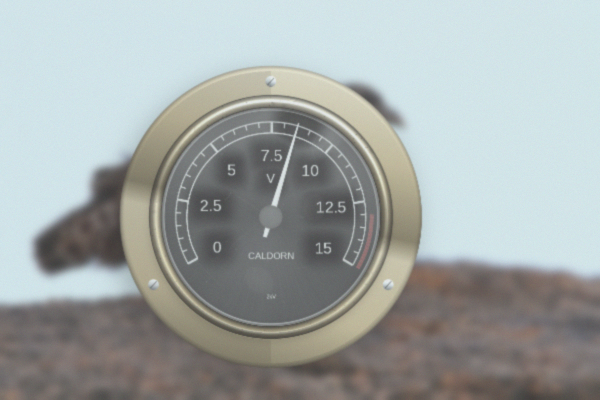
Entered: 8.5,V
